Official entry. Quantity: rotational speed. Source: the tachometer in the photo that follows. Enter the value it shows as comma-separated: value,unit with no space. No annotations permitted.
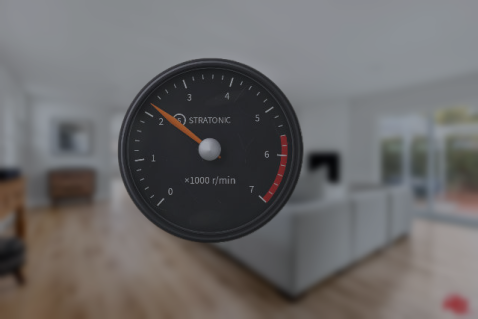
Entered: 2200,rpm
